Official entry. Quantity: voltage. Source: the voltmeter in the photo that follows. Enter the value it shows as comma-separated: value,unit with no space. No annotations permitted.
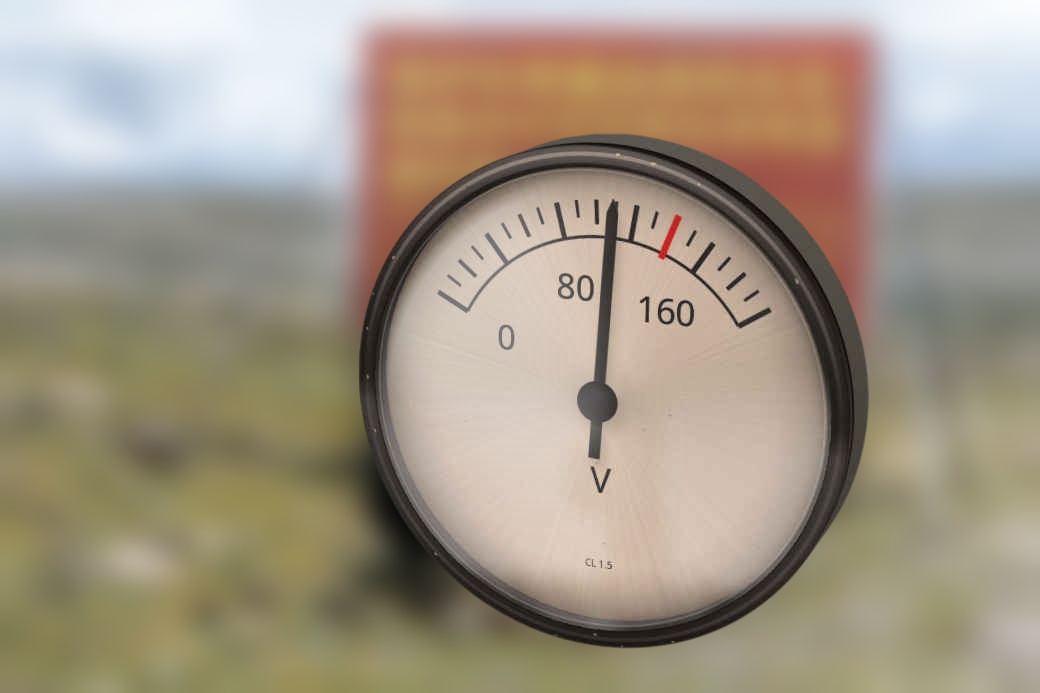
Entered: 110,V
